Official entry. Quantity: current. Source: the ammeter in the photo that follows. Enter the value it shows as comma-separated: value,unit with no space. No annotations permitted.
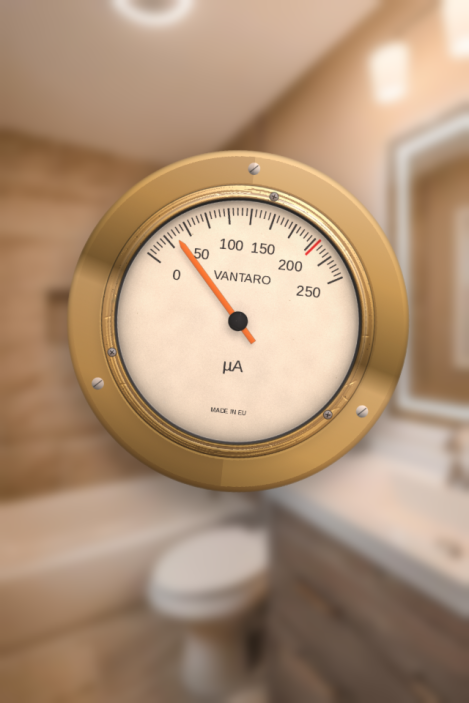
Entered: 35,µA
